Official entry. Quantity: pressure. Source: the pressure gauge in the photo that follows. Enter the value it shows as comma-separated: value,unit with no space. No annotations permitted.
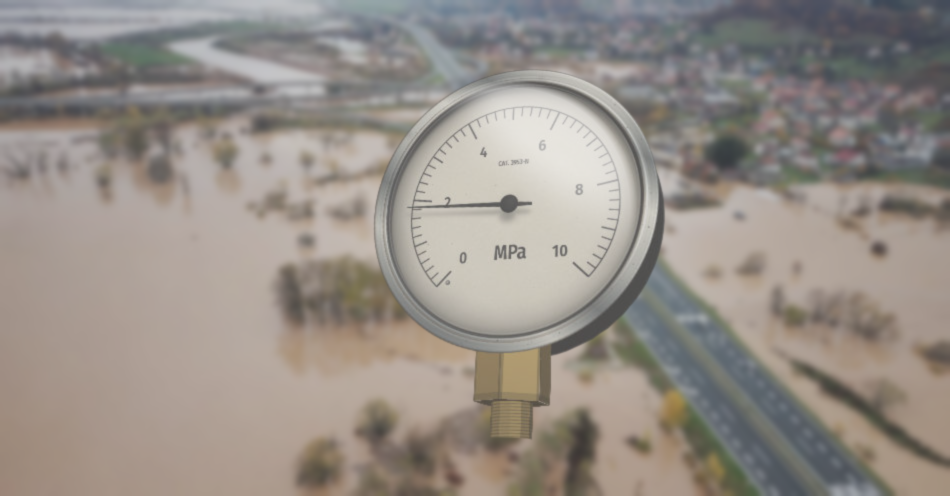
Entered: 1.8,MPa
